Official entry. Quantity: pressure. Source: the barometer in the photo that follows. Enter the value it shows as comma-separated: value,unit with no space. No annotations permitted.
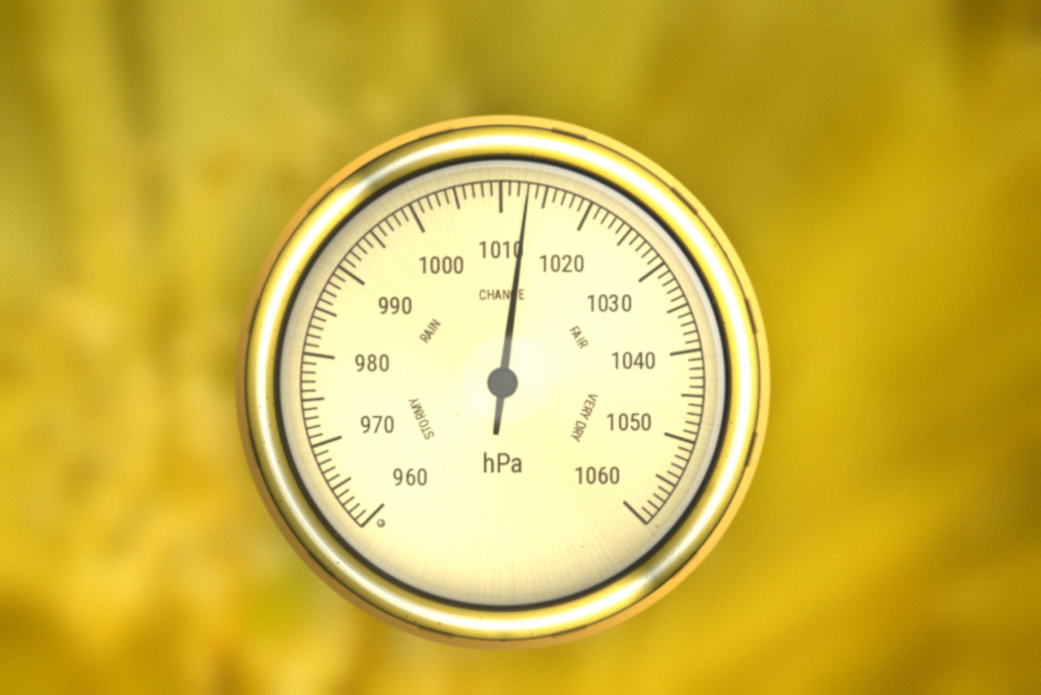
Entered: 1013,hPa
